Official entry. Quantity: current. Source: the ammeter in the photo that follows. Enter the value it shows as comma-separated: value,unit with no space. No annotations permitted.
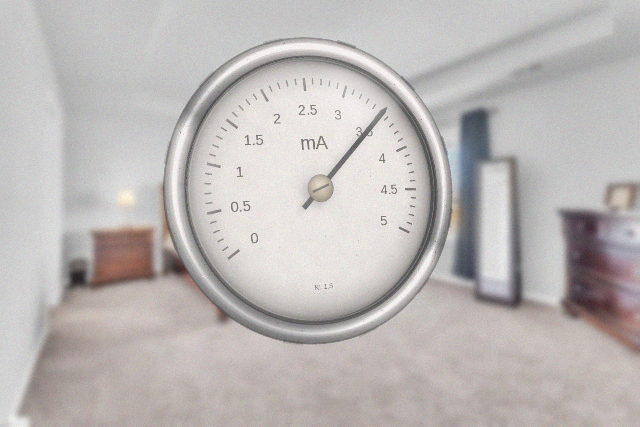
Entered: 3.5,mA
